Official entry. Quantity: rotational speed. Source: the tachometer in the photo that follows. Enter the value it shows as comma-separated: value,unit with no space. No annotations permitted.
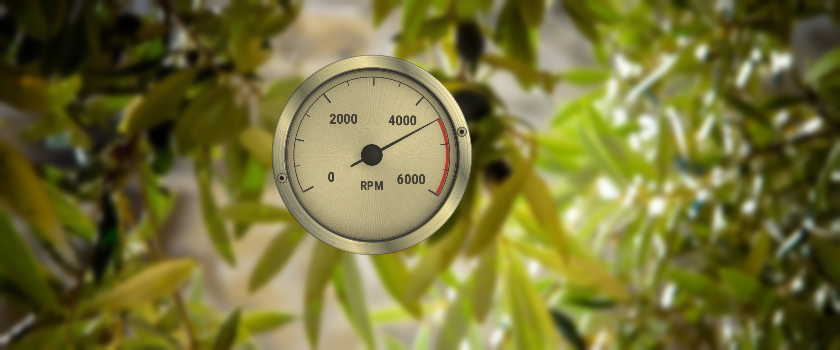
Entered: 4500,rpm
